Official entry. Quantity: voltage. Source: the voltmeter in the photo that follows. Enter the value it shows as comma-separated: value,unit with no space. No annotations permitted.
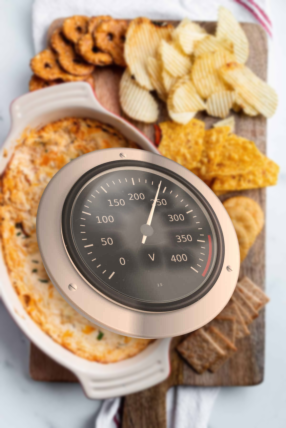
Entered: 240,V
